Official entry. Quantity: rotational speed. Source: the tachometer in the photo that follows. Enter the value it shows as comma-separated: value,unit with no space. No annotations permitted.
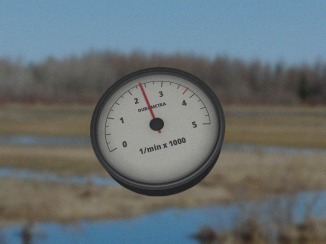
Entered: 2375,rpm
